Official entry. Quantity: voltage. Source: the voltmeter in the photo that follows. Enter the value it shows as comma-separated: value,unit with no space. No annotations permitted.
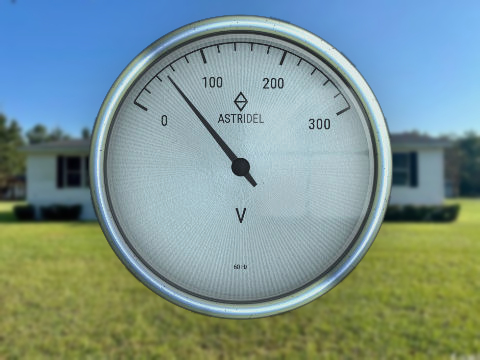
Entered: 50,V
